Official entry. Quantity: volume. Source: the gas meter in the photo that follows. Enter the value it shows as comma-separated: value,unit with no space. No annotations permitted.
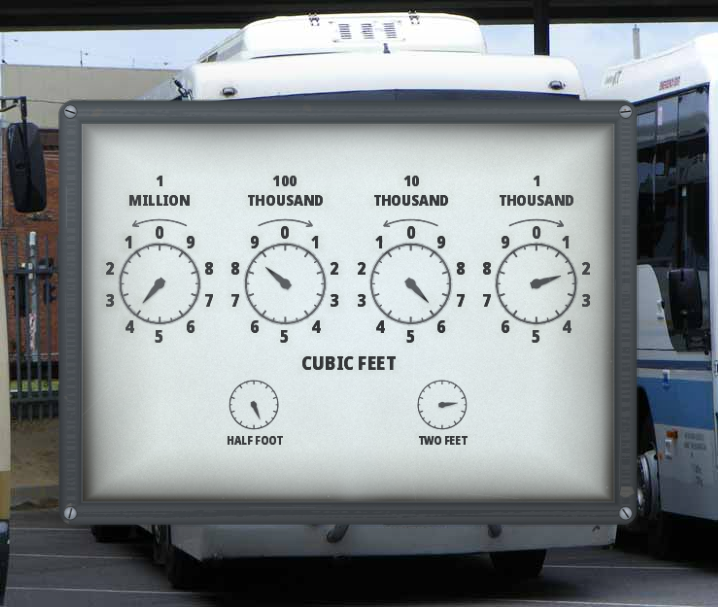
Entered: 386200,ft³
